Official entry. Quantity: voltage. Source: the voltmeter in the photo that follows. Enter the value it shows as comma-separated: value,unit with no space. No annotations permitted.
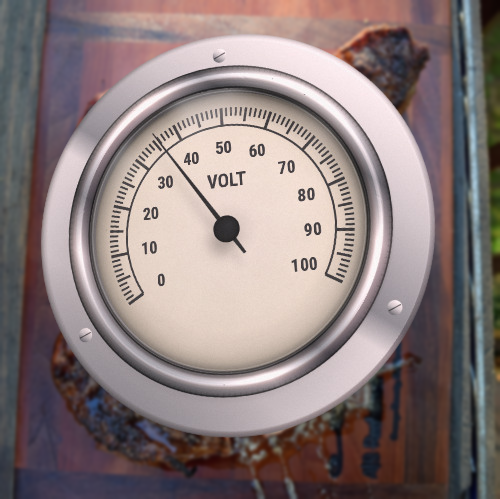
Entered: 36,V
